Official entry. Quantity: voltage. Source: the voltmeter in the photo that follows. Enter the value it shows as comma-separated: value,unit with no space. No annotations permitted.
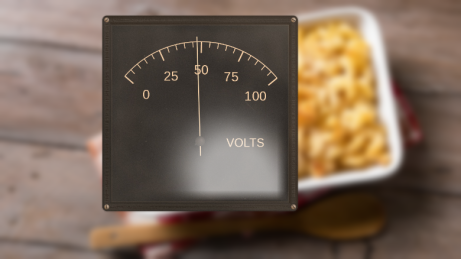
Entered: 47.5,V
